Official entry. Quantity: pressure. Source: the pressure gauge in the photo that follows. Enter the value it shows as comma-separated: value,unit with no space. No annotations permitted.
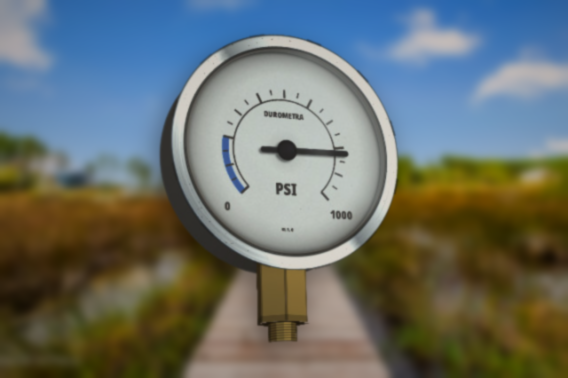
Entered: 825,psi
